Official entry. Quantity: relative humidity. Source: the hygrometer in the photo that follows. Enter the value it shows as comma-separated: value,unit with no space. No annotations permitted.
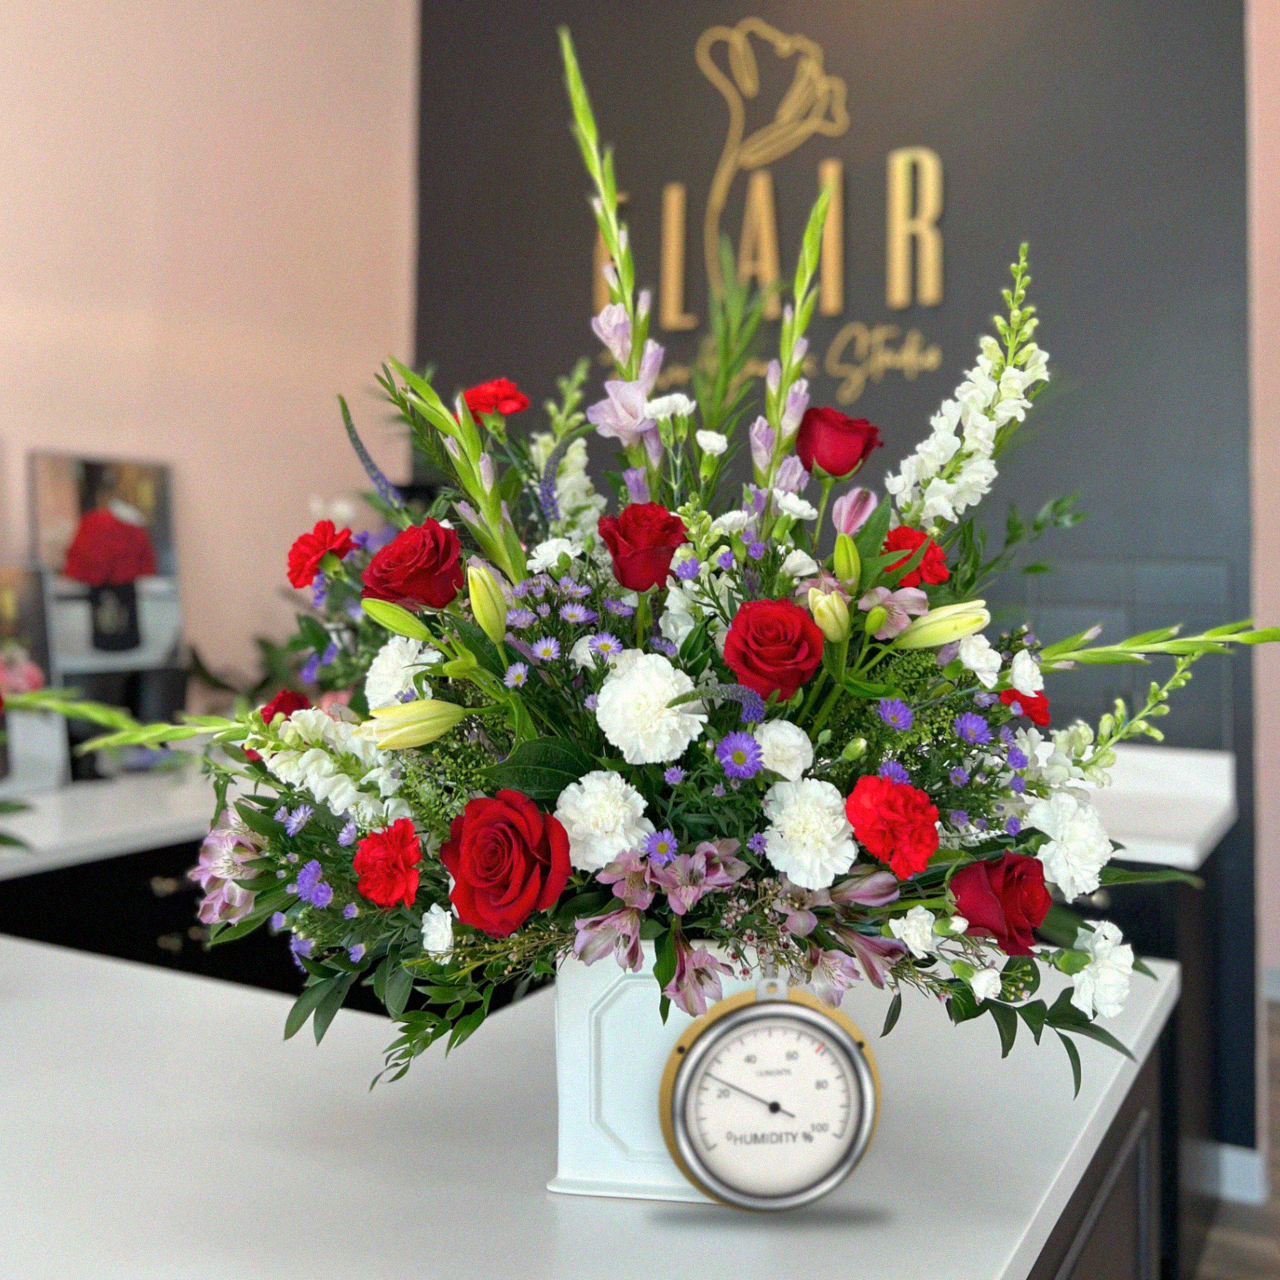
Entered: 25,%
